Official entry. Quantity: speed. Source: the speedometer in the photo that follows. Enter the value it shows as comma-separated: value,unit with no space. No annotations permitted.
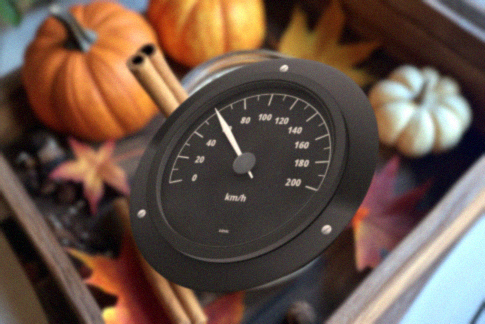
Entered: 60,km/h
